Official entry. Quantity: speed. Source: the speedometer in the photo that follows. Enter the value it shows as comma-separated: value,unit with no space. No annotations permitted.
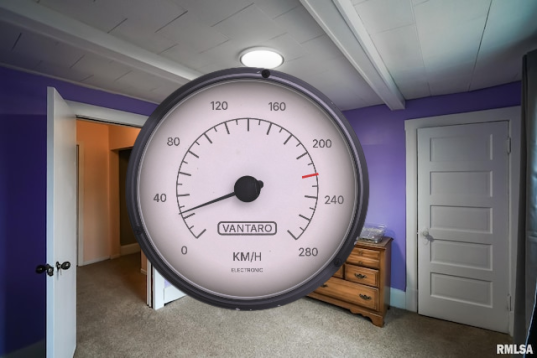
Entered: 25,km/h
